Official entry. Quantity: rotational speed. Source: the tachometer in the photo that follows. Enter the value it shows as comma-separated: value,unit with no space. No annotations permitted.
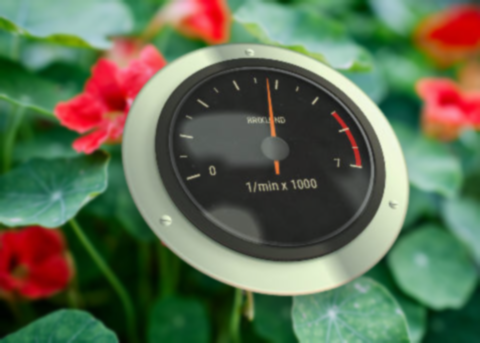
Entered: 3750,rpm
